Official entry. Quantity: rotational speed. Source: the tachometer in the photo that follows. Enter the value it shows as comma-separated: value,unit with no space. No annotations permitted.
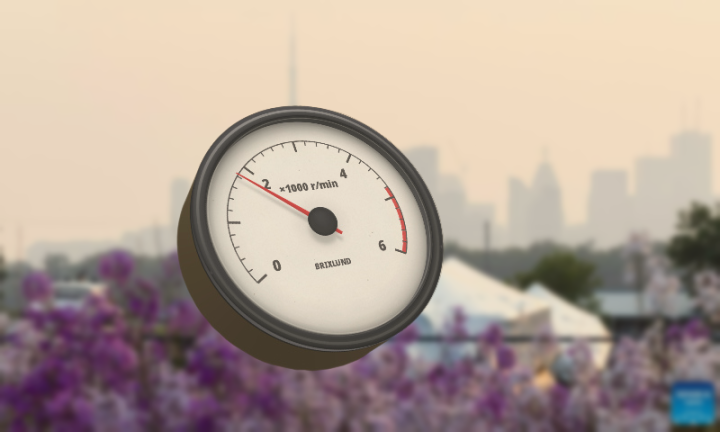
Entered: 1800,rpm
